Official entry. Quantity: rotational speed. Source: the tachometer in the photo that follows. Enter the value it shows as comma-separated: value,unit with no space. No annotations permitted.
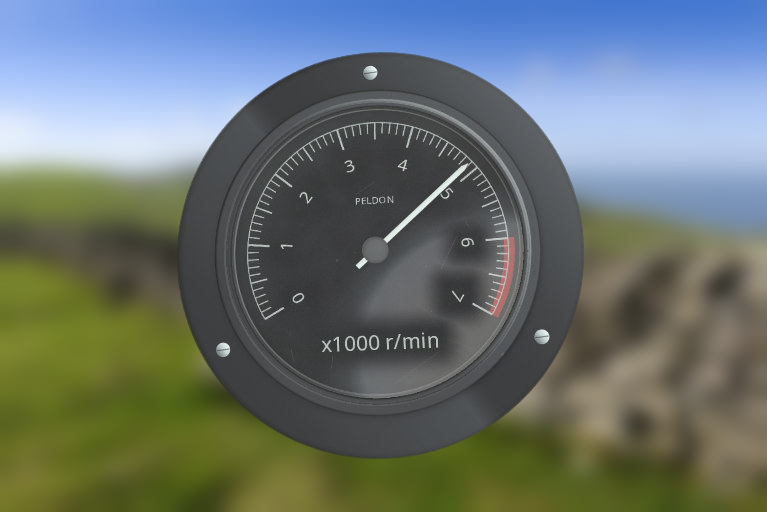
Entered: 4900,rpm
